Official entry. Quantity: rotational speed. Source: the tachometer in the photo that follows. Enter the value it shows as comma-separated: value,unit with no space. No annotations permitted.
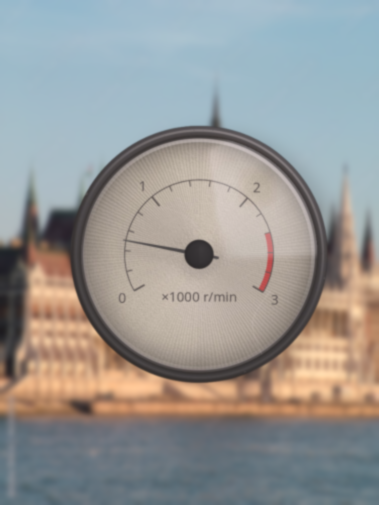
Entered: 500,rpm
